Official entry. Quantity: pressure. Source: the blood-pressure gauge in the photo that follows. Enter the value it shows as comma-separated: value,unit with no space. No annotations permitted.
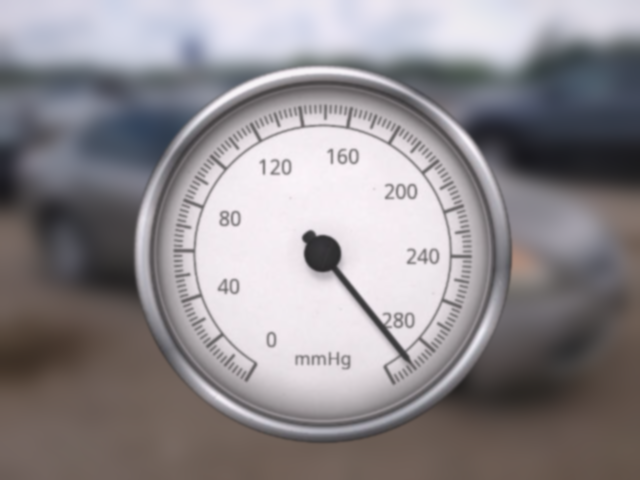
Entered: 290,mmHg
